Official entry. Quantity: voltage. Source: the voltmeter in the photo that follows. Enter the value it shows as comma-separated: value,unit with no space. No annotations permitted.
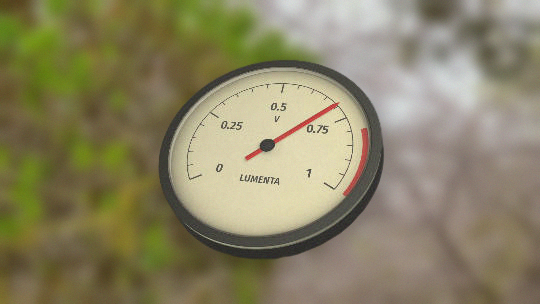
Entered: 0.7,V
